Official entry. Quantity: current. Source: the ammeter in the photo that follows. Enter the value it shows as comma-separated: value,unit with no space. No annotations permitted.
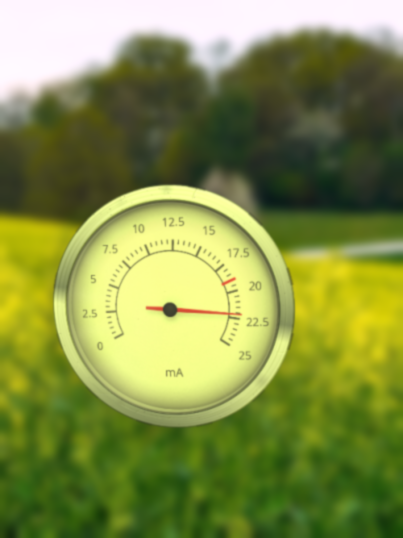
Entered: 22,mA
